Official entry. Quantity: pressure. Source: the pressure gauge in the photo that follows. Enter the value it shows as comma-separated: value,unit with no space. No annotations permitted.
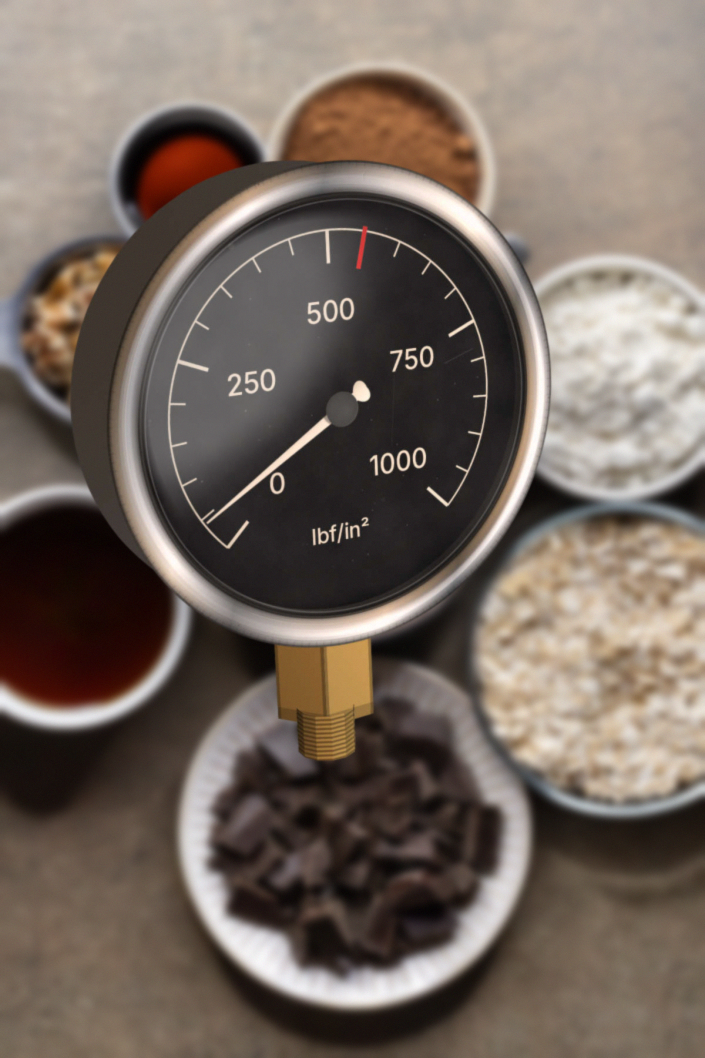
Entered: 50,psi
